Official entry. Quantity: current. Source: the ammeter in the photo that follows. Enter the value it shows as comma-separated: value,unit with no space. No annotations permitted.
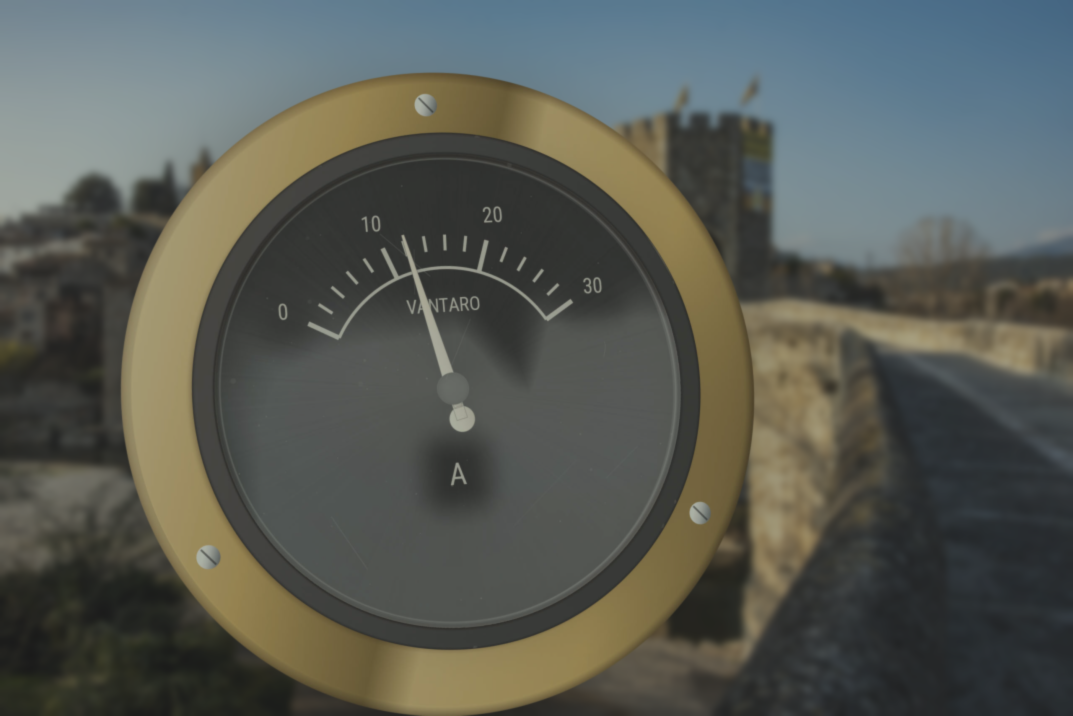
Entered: 12,A
